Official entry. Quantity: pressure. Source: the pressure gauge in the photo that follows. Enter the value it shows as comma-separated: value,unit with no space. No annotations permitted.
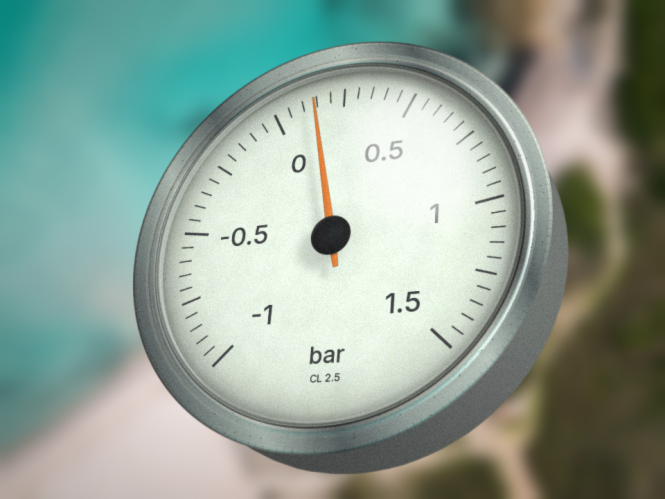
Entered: 0.15,bar
